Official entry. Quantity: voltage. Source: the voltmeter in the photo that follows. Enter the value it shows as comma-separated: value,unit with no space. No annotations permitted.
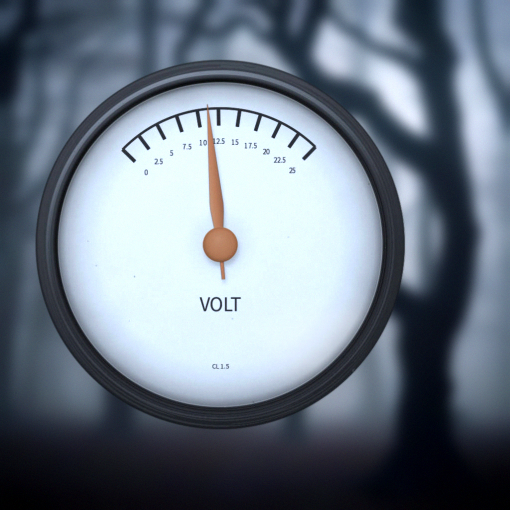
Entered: 11.25,V
